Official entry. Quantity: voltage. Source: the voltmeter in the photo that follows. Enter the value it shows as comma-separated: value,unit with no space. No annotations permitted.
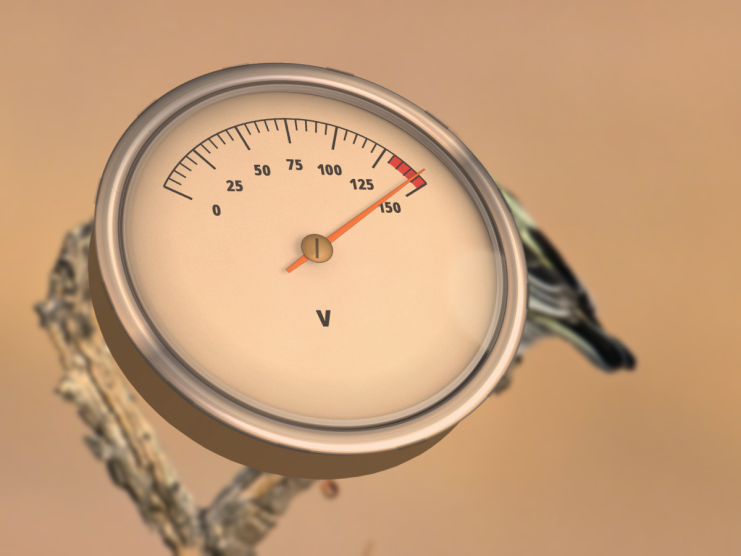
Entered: 145,V
